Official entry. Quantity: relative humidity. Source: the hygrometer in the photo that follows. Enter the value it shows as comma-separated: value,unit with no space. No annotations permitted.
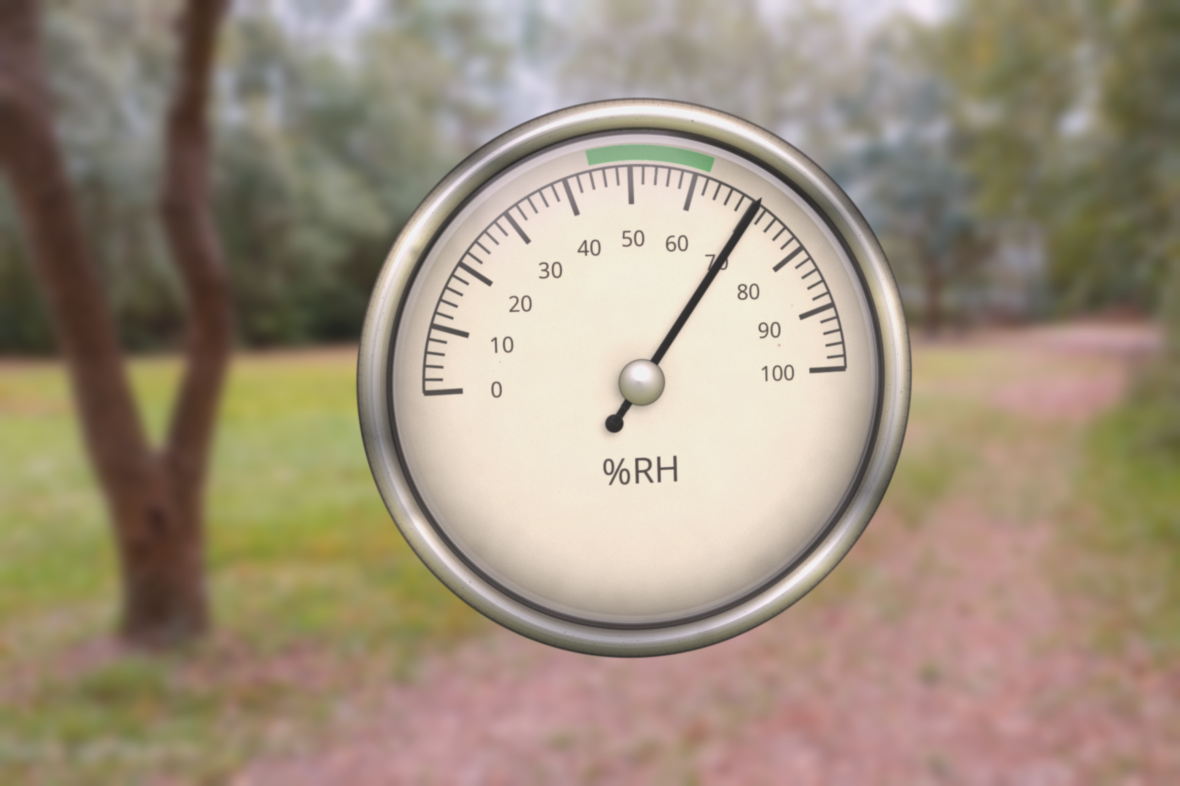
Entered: 70,%
